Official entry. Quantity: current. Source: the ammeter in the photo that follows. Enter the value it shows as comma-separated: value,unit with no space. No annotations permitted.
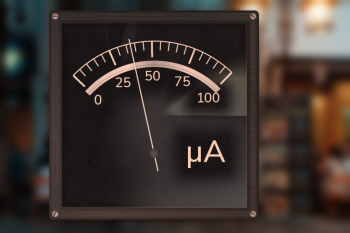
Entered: 37.5,µA
